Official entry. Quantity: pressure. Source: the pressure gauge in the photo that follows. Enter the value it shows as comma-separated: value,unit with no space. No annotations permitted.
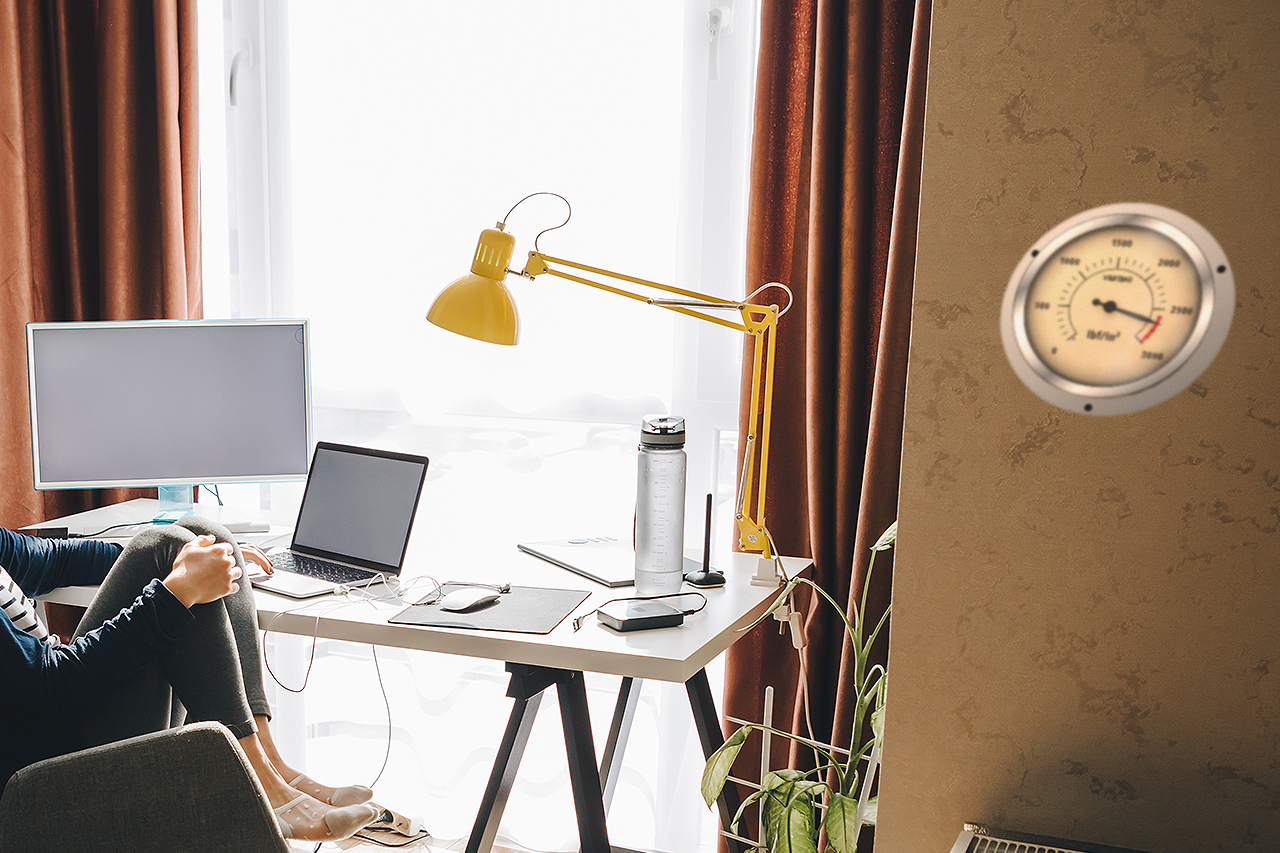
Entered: 2700,psi
